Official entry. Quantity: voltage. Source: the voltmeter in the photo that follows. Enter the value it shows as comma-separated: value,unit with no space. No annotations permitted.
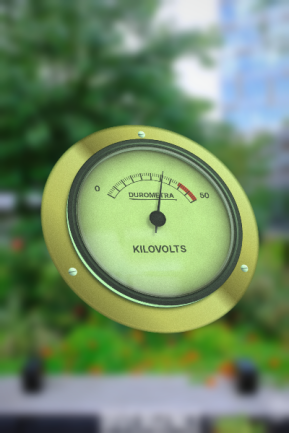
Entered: 30,kV
